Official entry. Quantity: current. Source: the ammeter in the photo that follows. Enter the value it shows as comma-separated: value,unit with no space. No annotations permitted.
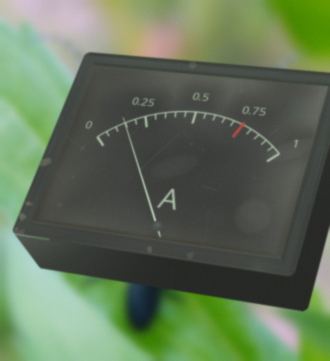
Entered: 0.15,A
